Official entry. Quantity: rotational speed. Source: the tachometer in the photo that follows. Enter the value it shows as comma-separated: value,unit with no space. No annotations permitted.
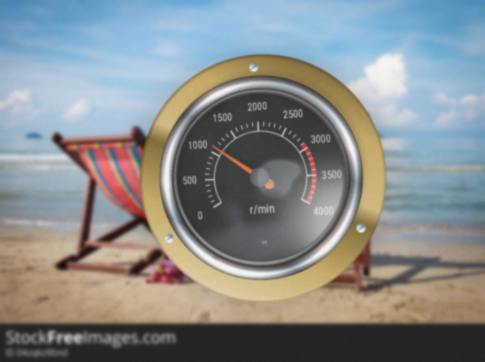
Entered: 1100,rpm
